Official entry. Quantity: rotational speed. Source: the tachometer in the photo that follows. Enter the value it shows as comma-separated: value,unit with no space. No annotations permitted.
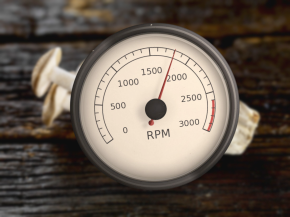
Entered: 1800,rpm
